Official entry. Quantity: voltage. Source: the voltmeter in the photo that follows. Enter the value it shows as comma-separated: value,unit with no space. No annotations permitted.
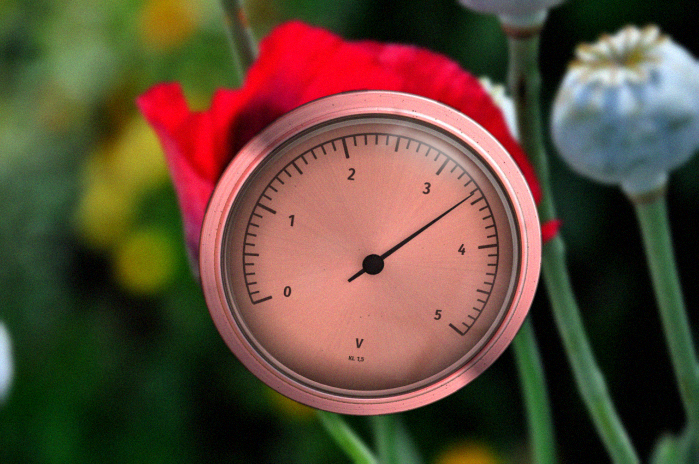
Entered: 3.4,V
